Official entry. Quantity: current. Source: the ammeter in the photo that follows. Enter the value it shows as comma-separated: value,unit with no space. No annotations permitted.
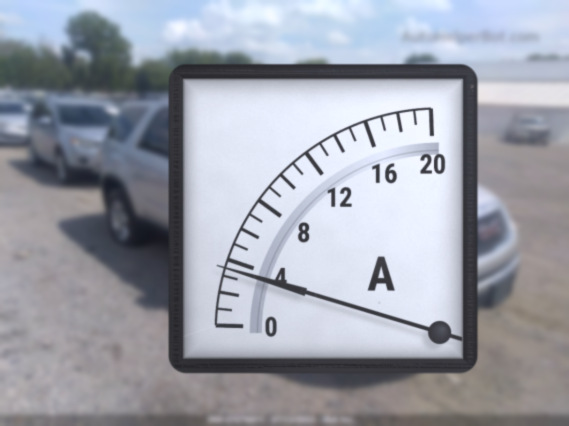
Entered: 3.5,A
